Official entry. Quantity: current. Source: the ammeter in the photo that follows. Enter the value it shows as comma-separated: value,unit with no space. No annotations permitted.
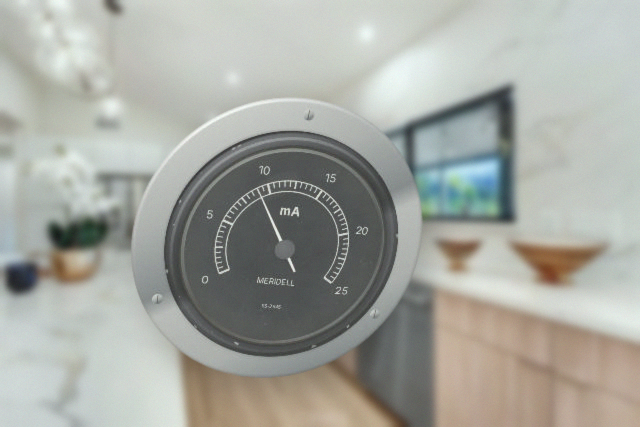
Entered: 9,mA
